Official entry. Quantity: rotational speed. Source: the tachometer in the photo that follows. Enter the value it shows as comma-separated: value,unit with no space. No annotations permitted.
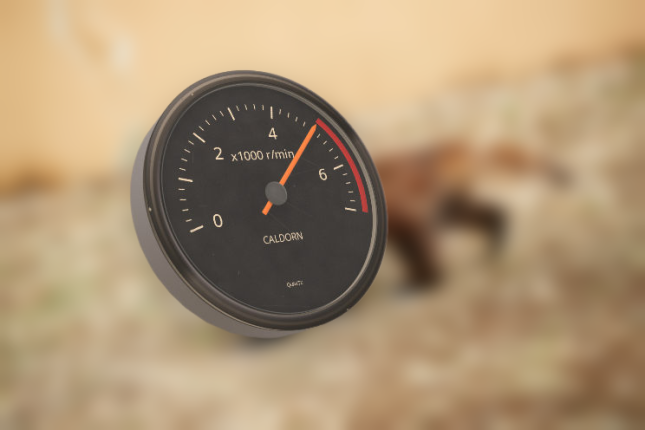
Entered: 5000,rpm
